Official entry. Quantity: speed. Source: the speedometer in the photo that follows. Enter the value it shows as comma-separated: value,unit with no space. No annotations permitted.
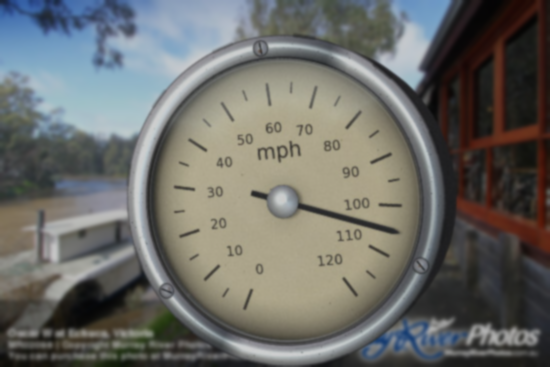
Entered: 105,mph
